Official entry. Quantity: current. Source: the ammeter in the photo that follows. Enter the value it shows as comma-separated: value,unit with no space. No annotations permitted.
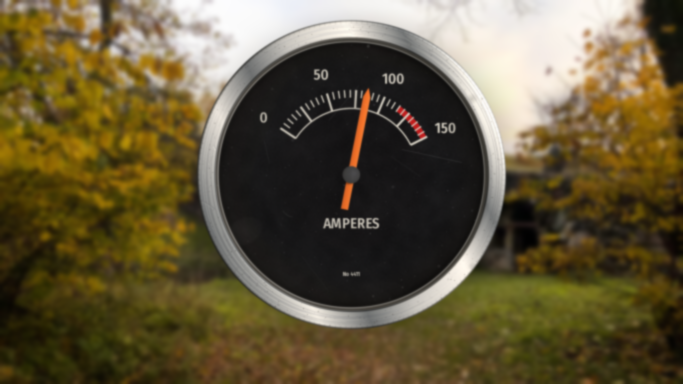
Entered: 85,A
